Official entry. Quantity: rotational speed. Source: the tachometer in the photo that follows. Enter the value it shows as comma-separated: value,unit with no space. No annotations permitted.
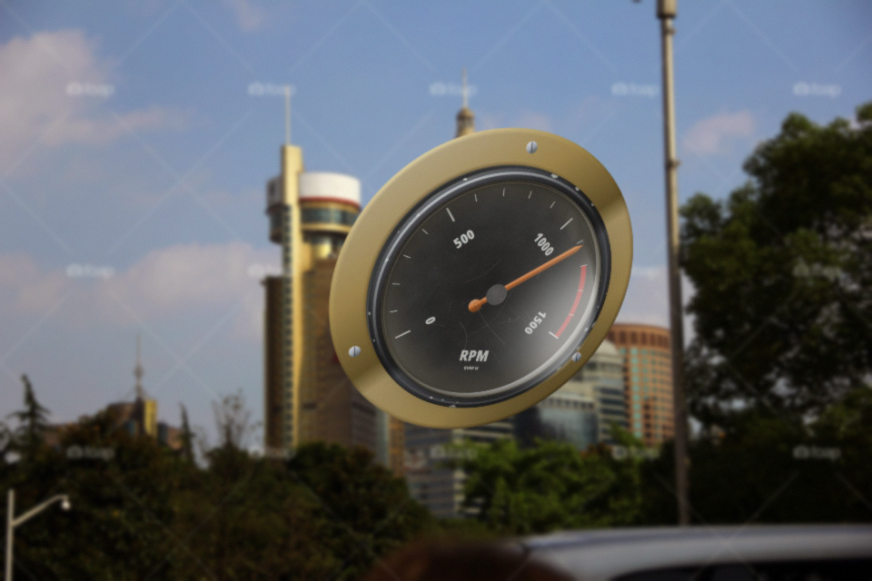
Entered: 1100,rpm
